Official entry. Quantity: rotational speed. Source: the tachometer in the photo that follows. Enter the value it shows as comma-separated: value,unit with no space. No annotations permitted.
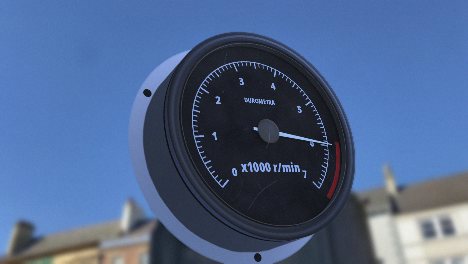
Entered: 6000,rpm
